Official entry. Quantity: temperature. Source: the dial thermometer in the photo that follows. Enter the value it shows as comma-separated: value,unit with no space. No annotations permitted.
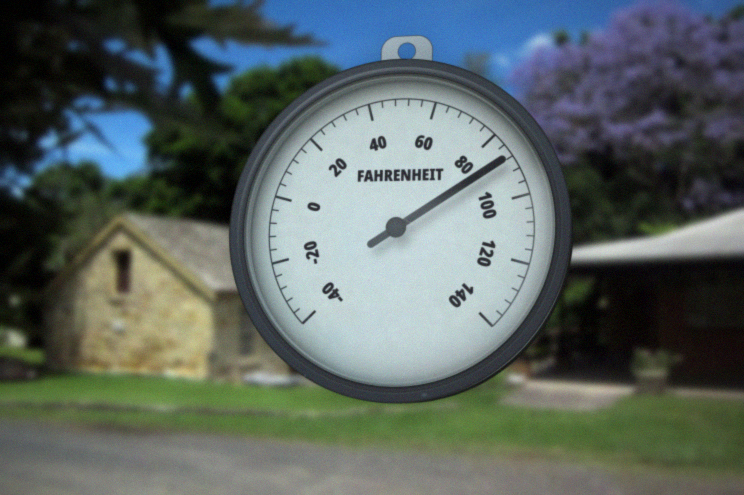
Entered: 88,°F
